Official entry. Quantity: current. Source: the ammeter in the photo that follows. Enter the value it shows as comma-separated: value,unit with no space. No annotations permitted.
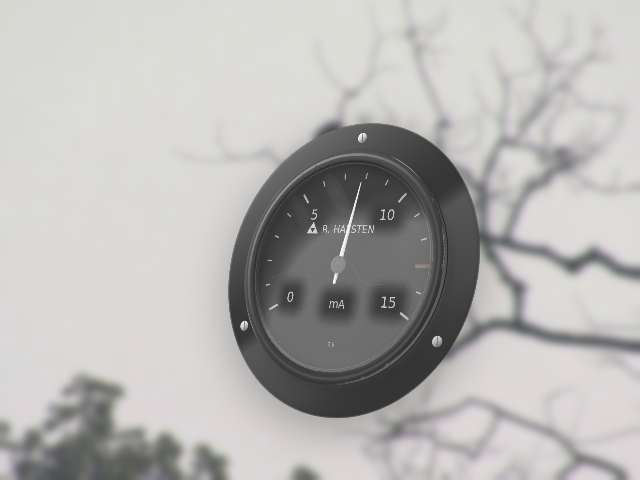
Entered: 8,mA
